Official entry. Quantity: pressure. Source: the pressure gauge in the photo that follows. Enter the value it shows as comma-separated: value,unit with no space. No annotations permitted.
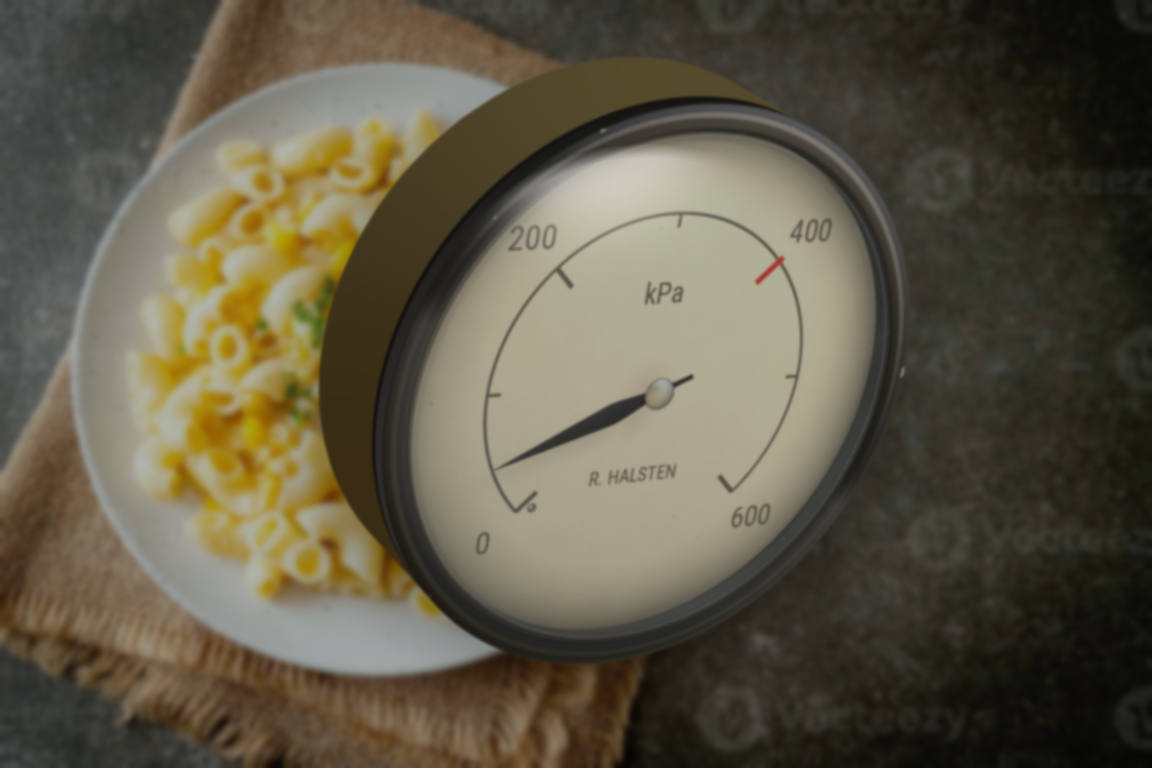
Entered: 50,kPa
